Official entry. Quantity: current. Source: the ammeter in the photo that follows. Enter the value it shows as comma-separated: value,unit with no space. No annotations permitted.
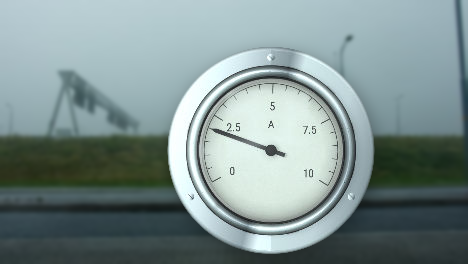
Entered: 2,A
